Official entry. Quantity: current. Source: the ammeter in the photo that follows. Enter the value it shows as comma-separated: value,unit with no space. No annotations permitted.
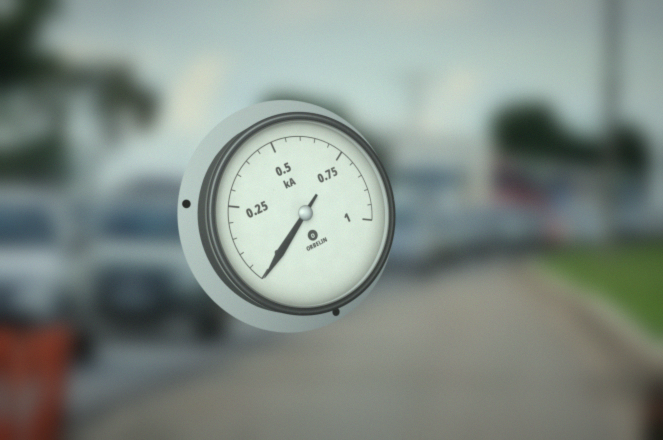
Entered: 0,kA
